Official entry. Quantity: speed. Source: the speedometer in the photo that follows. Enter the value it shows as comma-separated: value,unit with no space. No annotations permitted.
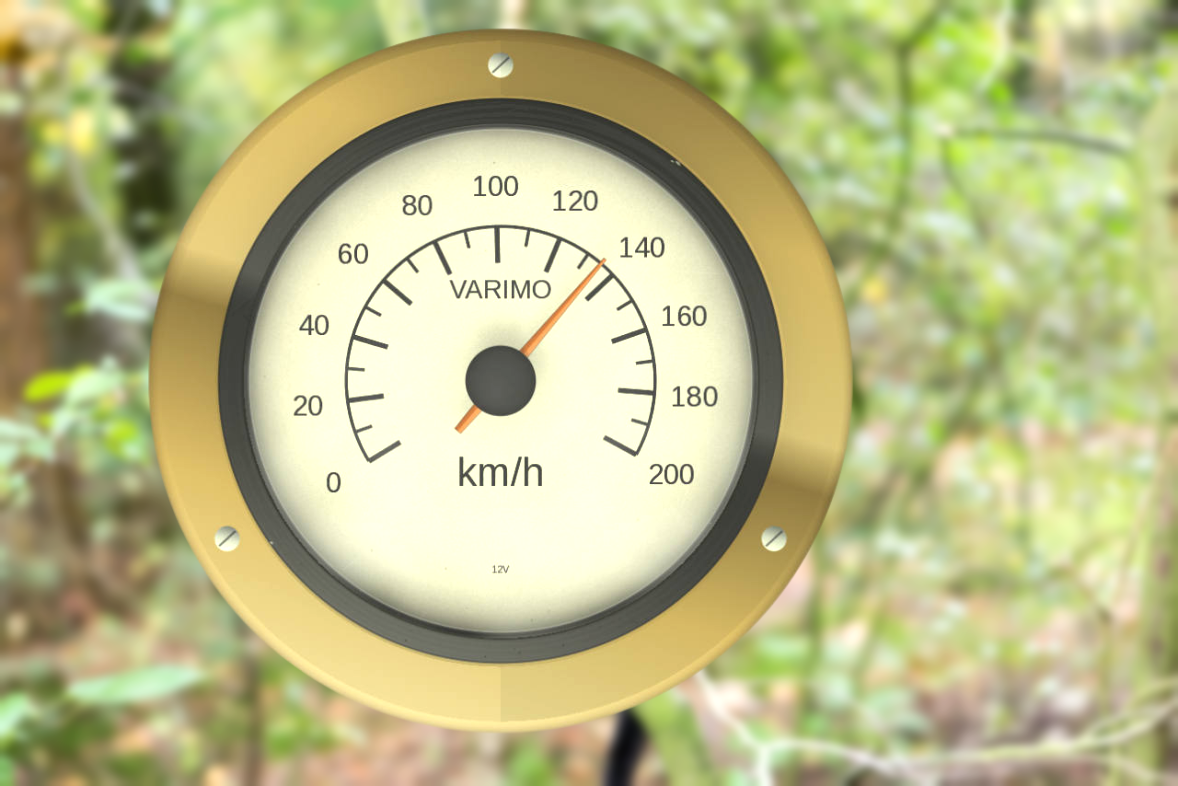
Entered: 135,km/h
